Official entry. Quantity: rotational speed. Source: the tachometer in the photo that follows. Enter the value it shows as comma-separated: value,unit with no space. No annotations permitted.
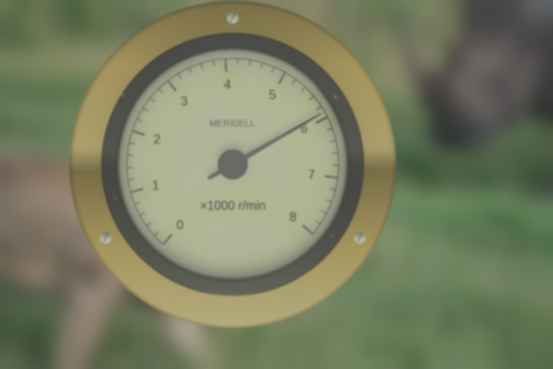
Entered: 5900,rpm
